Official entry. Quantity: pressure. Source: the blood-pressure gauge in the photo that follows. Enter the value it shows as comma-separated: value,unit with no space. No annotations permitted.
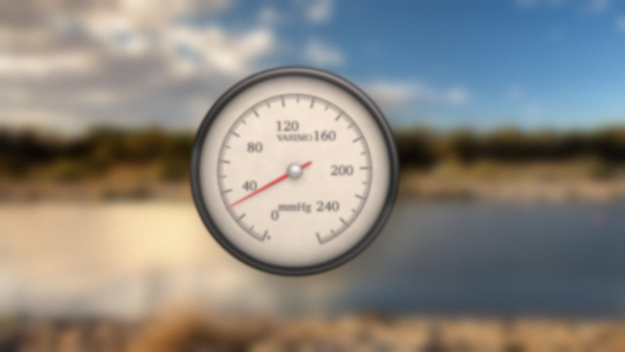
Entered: 30,mmHg
